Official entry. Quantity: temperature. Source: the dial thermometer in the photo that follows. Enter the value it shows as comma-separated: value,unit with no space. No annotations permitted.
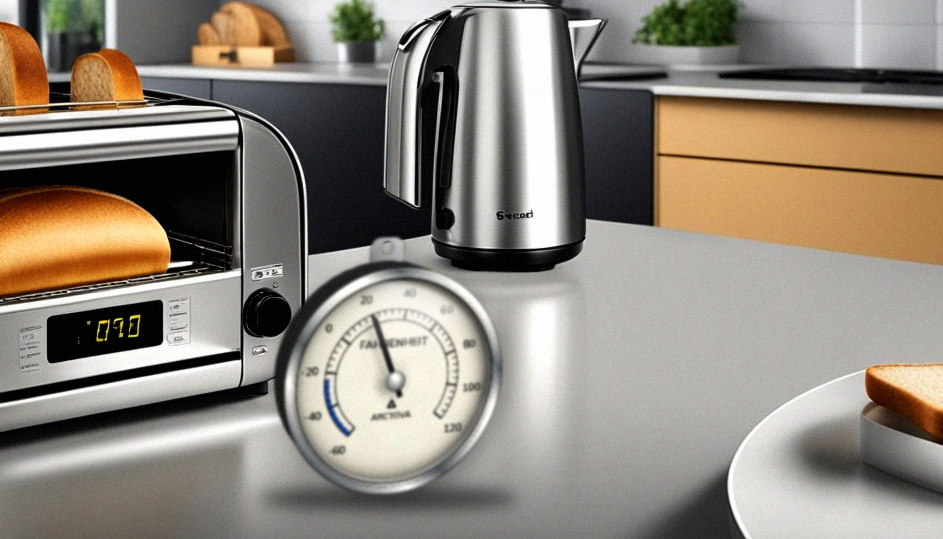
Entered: 20,°F
